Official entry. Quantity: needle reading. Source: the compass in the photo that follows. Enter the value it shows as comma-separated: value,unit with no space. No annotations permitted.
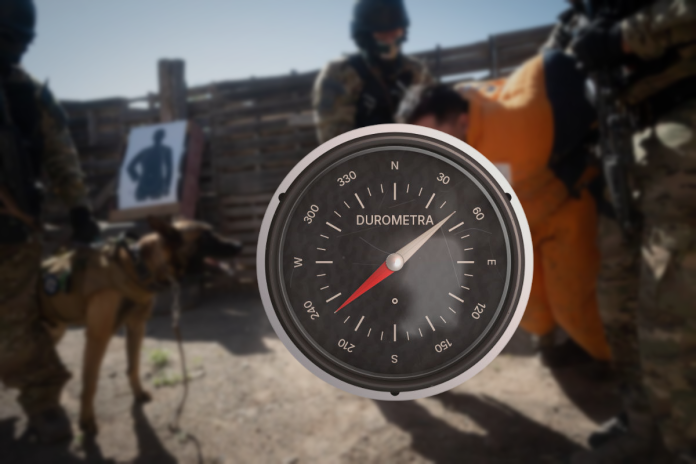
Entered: 230,°
